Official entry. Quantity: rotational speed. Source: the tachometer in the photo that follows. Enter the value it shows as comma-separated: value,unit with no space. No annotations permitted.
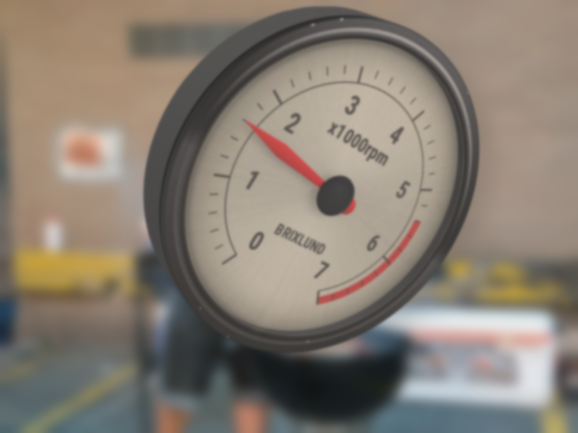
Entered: 1600,rpm
